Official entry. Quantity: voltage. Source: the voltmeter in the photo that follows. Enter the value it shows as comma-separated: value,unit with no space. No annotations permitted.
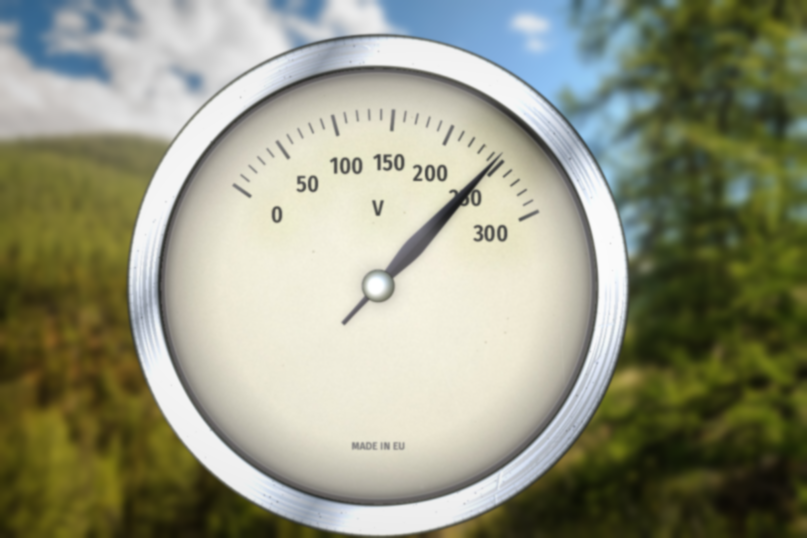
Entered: 245,V
